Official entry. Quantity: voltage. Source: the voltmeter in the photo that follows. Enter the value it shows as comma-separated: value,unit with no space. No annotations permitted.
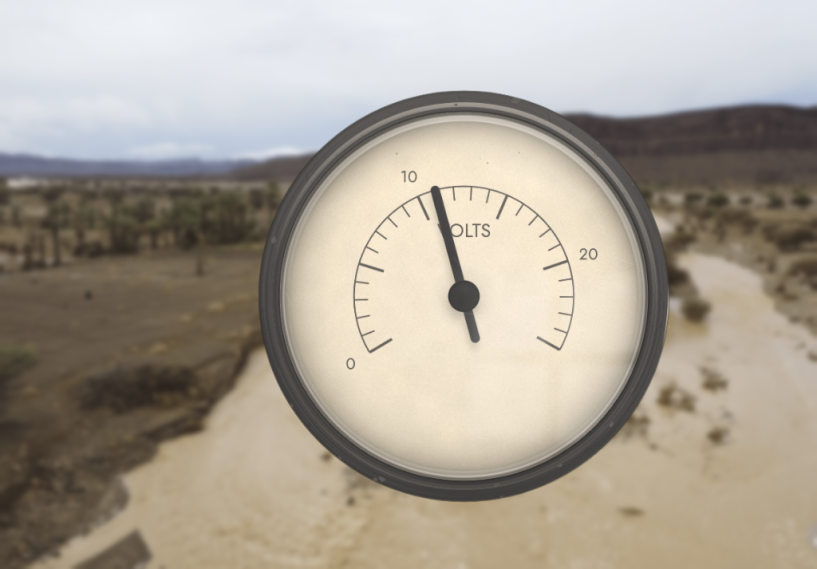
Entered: 11,V
